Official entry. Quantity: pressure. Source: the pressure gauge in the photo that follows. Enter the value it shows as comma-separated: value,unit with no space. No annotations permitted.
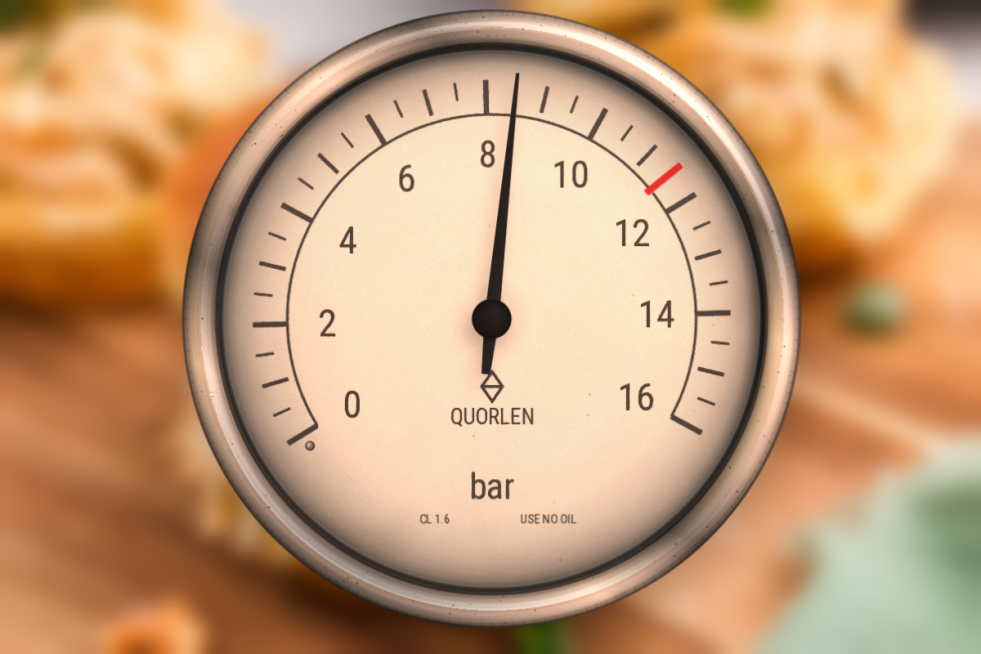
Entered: 8.5,bar
